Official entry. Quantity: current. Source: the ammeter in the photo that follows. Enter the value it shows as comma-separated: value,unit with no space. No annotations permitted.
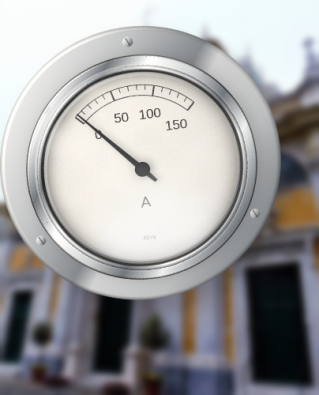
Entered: 5,A
